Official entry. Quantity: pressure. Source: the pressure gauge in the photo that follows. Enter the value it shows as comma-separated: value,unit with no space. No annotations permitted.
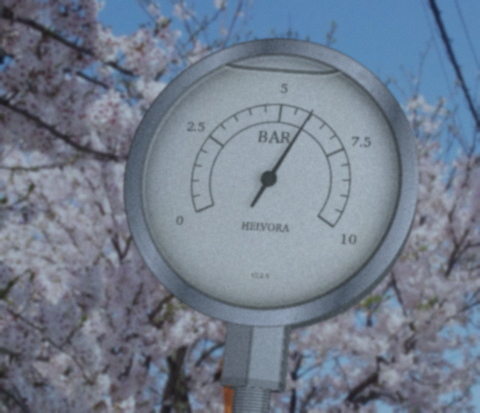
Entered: 6,bar
